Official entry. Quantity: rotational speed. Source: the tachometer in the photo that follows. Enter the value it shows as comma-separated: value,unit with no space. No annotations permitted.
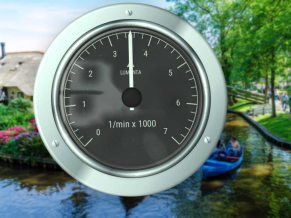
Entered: 3500,rpm
